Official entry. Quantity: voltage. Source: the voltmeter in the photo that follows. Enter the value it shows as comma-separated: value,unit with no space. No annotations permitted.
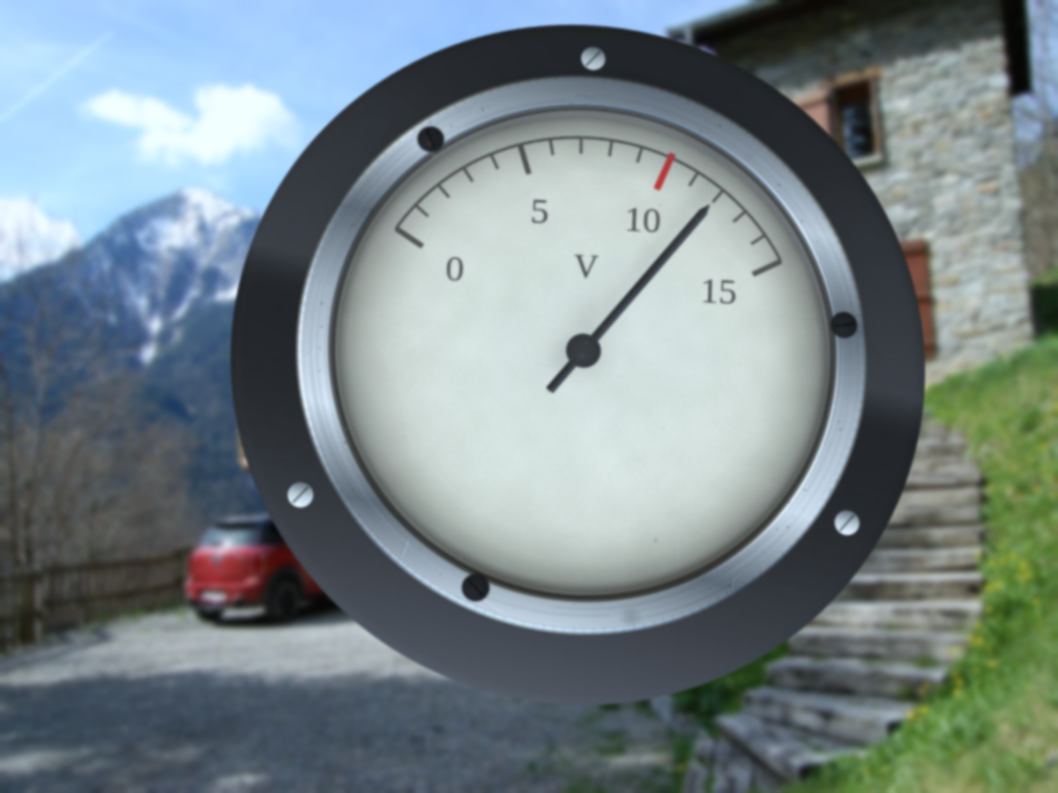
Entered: 12,V
